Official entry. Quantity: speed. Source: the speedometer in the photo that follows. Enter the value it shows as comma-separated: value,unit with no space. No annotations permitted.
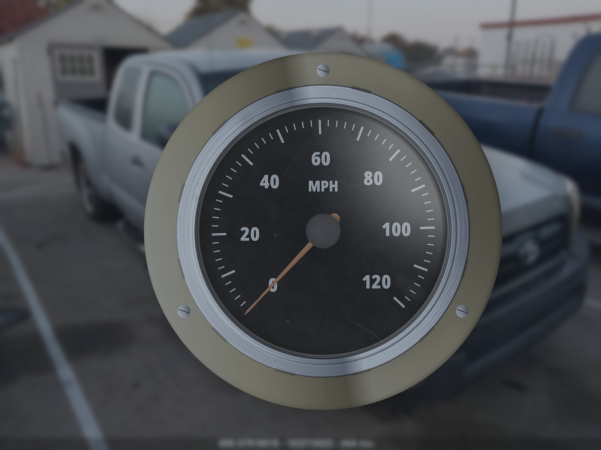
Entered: 0,mph
